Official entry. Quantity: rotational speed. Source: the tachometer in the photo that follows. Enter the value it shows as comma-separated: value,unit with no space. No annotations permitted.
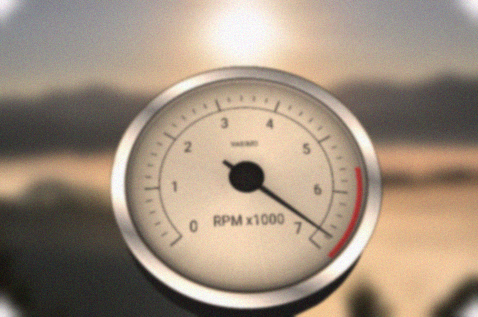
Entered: 6800,rpm
